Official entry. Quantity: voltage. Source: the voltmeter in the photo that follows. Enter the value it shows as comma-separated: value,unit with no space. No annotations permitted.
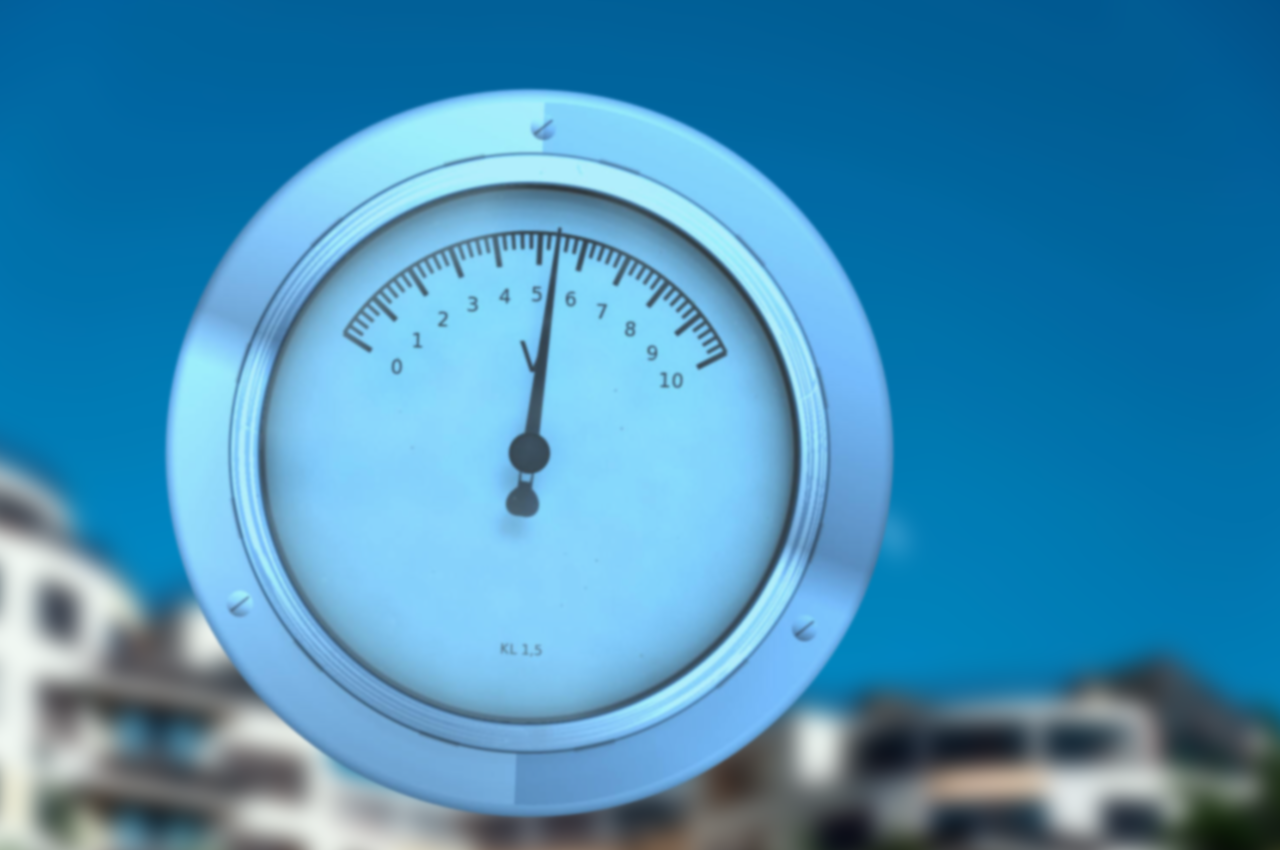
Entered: 5.4,V
